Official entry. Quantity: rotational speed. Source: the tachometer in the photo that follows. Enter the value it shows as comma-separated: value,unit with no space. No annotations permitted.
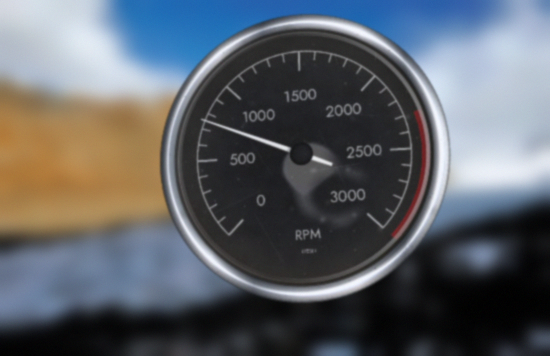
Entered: 750,rpm
